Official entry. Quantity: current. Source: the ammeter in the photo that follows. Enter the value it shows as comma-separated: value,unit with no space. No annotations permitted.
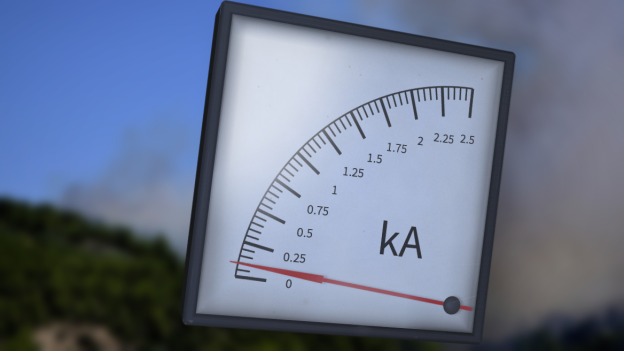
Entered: 0.1,kA
